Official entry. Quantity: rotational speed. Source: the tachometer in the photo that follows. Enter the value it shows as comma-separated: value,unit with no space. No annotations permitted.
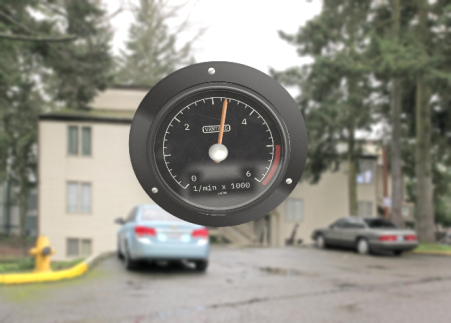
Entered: 3300,rpm
